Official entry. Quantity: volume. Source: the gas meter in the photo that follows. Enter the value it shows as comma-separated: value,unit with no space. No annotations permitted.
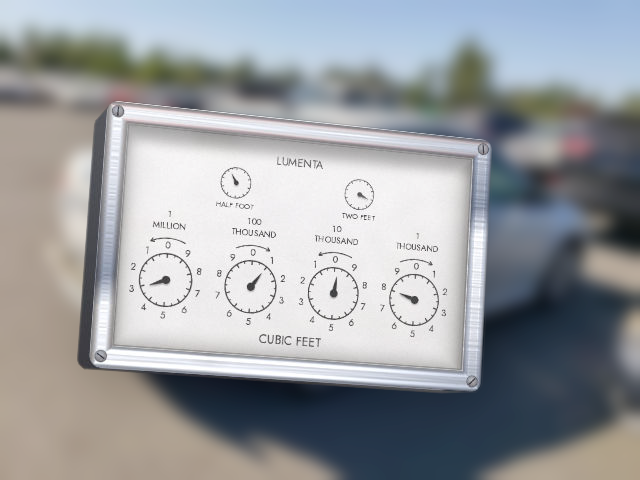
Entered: 309800,ft³
